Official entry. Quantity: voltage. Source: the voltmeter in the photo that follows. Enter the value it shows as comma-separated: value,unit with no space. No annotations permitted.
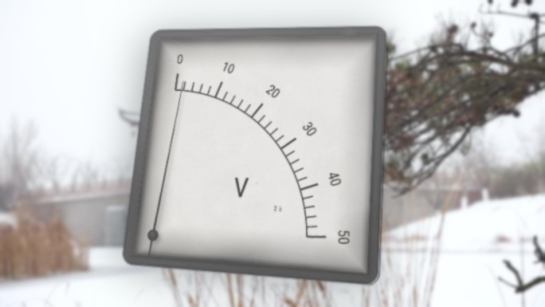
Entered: 2,V
